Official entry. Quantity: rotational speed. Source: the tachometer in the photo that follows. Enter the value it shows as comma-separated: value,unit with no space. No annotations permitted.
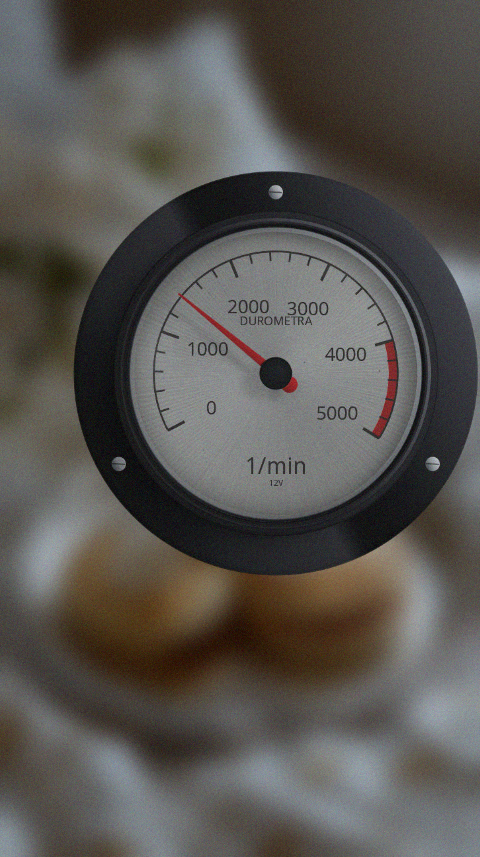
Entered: 1400,rpm
